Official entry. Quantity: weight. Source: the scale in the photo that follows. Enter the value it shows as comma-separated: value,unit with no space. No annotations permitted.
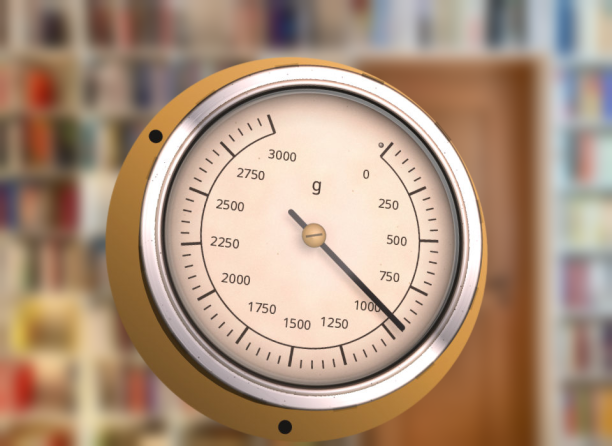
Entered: 950,g
